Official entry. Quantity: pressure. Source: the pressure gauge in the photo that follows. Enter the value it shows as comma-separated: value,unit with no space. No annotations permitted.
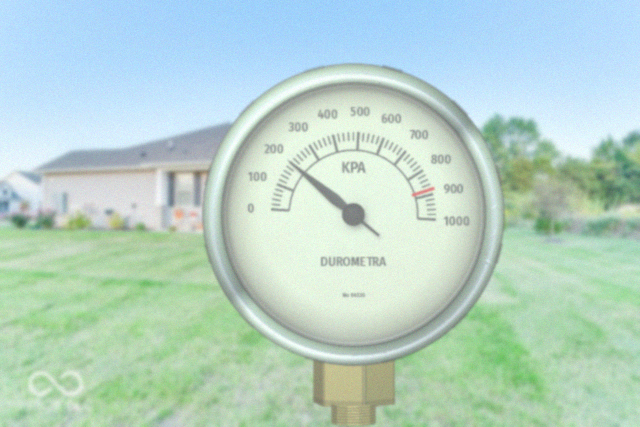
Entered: 200,kPa
